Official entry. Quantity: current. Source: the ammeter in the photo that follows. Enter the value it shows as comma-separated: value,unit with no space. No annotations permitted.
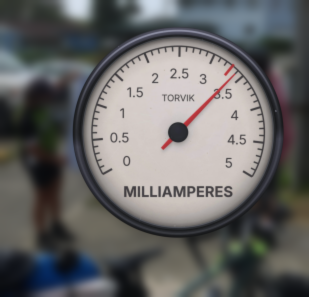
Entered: 3.4,mA
